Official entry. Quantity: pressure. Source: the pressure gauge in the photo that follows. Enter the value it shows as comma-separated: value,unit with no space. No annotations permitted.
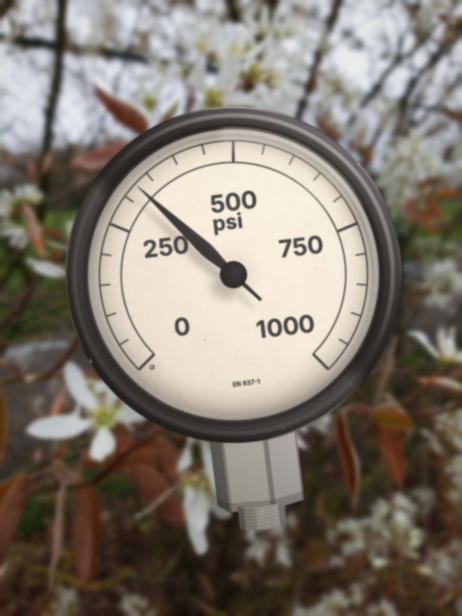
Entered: 325,psi
